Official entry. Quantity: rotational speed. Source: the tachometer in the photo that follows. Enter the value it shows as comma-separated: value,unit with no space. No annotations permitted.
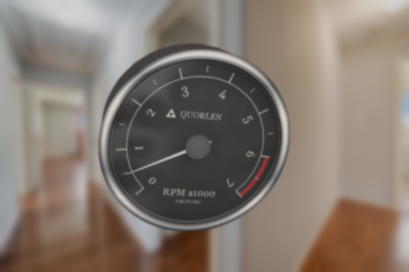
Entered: 500,rpm
